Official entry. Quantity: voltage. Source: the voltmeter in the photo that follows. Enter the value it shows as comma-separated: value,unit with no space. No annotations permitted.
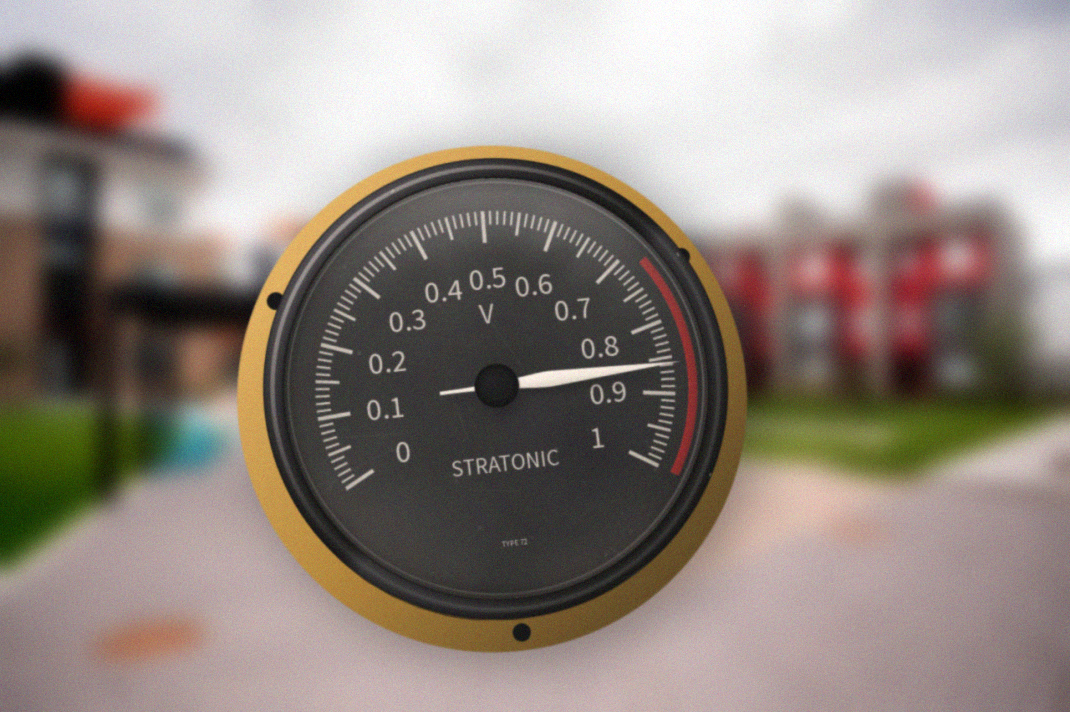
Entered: 0.86,V
